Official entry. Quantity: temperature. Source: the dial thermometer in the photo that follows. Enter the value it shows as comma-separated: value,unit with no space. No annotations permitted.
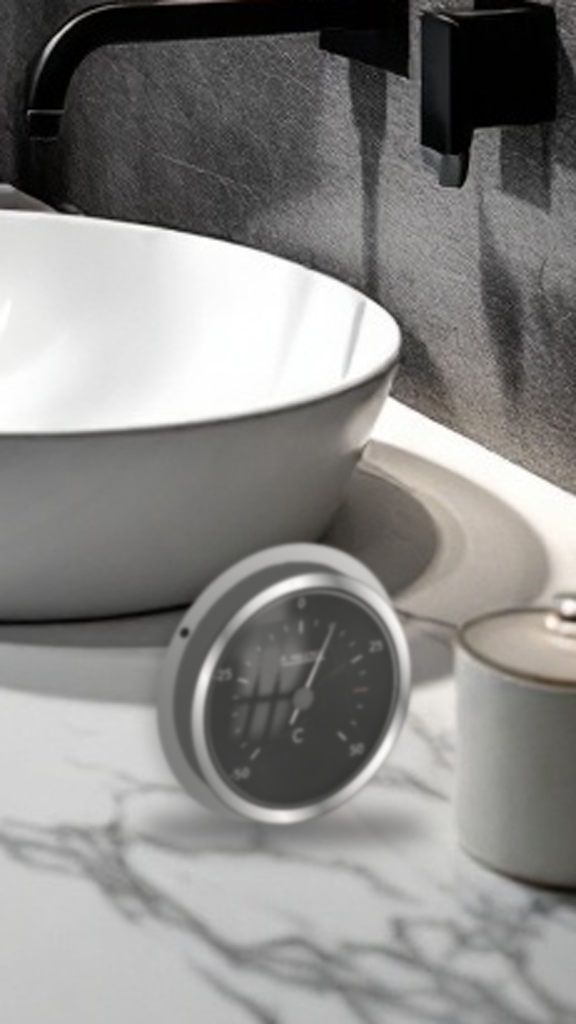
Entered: 10,°C
